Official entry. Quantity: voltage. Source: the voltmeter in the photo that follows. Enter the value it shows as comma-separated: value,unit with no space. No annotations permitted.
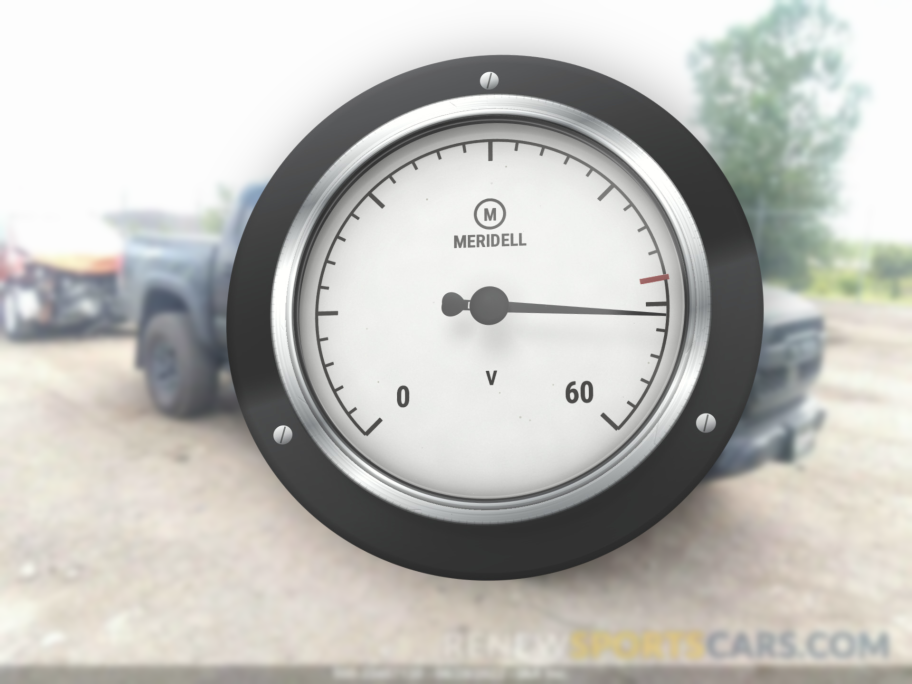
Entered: 51,V
